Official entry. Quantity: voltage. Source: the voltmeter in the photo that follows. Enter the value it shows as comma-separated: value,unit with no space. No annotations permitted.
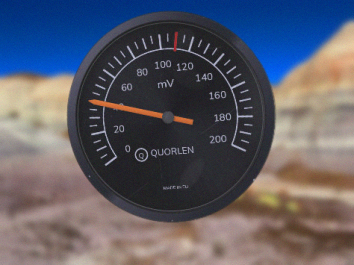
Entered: 40,mV
